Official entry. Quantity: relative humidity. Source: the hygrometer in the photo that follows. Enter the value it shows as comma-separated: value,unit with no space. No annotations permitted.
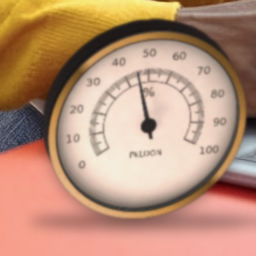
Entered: 45,%
